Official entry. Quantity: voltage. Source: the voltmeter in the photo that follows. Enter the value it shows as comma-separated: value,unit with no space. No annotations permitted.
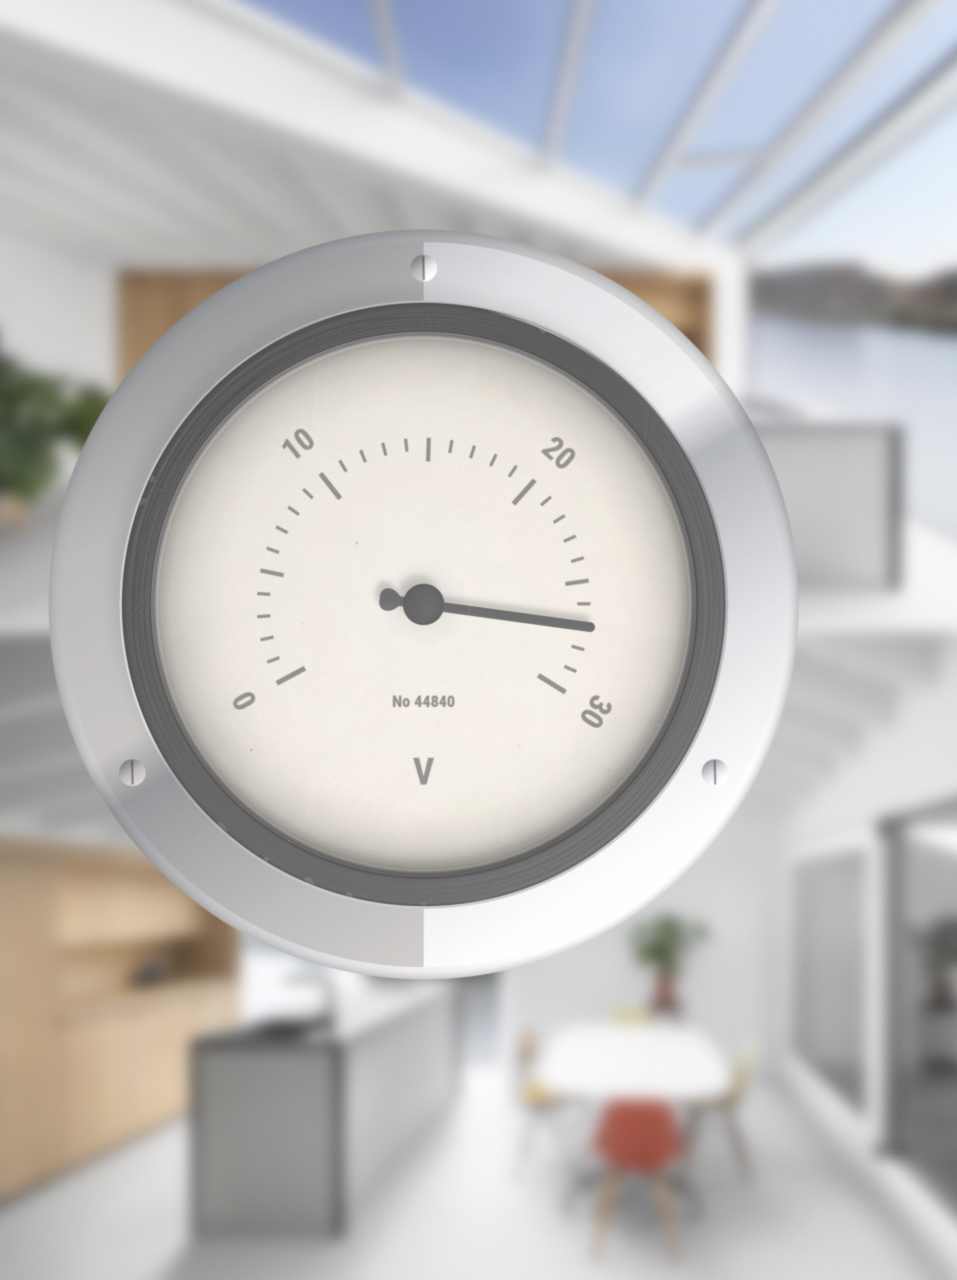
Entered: 27,V
